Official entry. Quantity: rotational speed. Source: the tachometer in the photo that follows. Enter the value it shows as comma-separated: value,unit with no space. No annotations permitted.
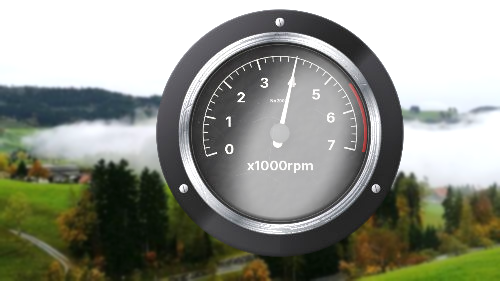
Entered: 4000,rpm
